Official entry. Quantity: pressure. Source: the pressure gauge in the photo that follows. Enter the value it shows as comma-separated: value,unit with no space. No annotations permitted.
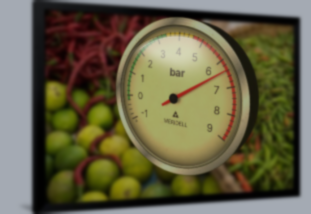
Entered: 6.4,bar
